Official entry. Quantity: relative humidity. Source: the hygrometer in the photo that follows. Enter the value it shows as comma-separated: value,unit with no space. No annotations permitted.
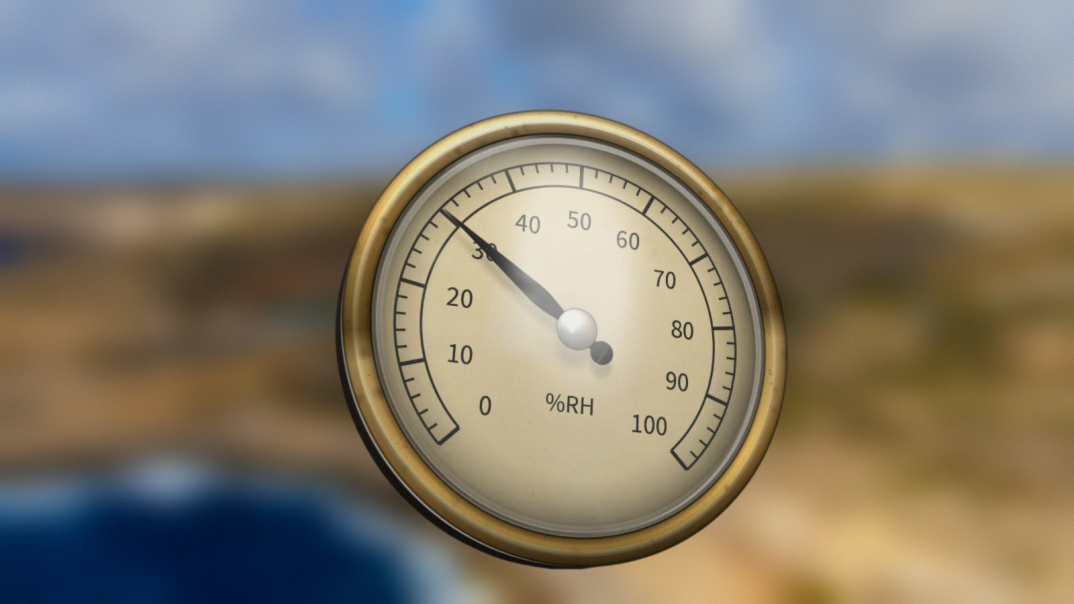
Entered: 30,%
